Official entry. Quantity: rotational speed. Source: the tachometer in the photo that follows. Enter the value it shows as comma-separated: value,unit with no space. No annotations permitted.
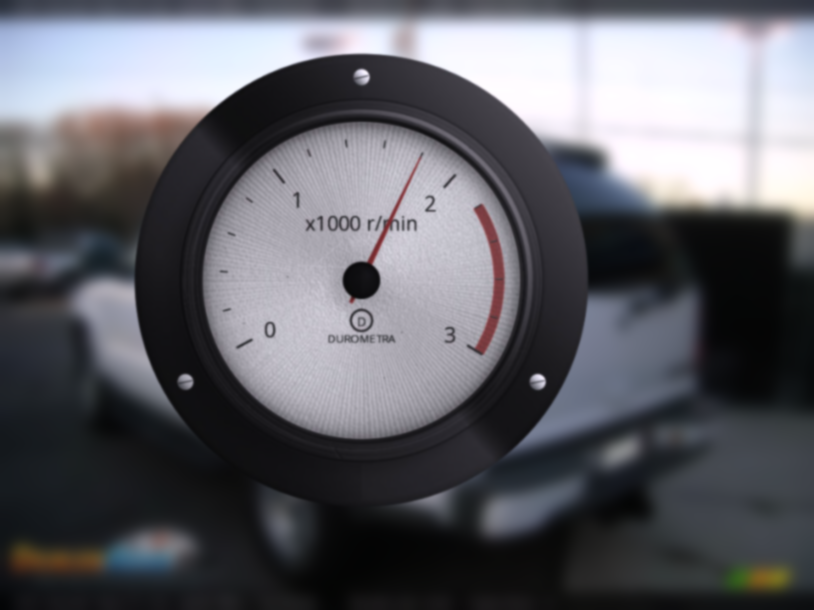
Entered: 1800,rpm
